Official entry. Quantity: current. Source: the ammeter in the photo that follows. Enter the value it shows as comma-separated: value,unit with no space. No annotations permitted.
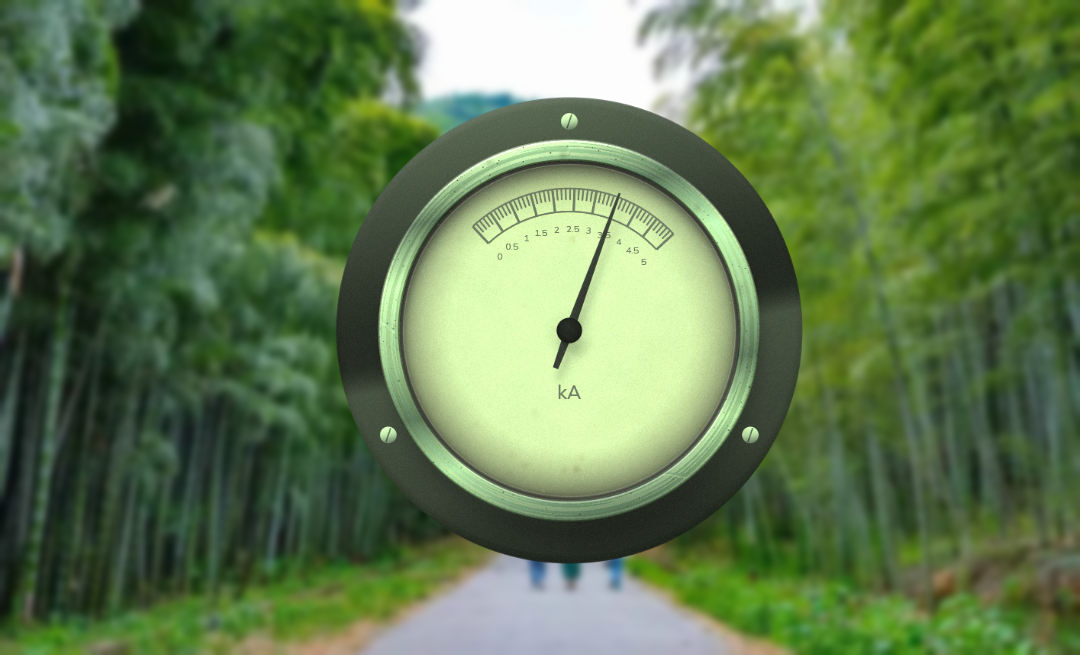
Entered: 3.5,kA
